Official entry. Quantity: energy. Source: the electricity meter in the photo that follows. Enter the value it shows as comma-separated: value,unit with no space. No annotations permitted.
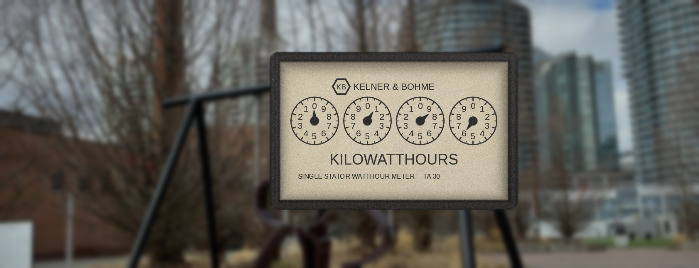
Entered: 86,kWh
